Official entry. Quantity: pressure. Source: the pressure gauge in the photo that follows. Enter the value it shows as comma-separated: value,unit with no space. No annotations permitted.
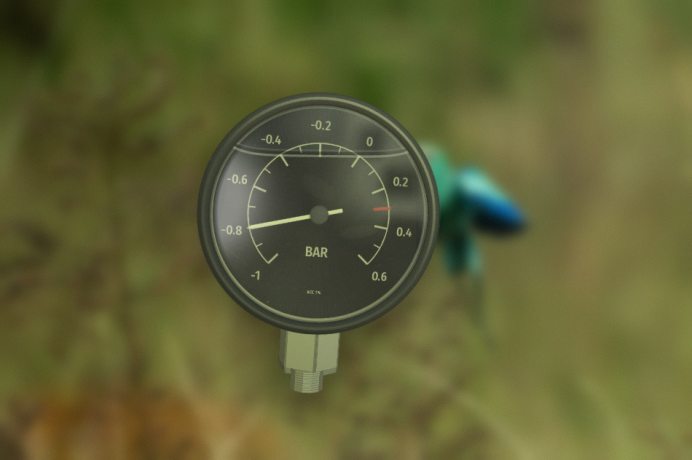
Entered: -0.8,bar
